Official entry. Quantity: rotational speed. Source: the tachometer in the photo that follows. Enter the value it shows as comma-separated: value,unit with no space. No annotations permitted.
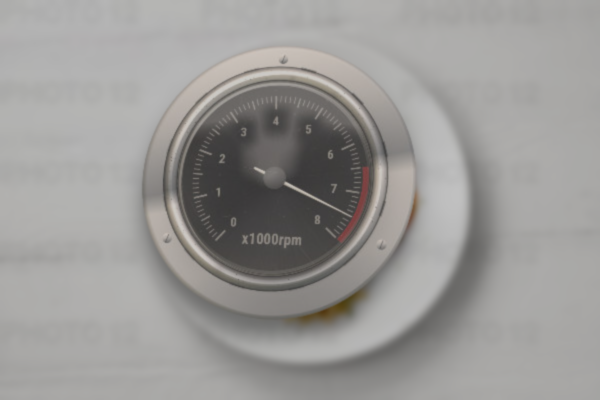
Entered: 7500,rpm
